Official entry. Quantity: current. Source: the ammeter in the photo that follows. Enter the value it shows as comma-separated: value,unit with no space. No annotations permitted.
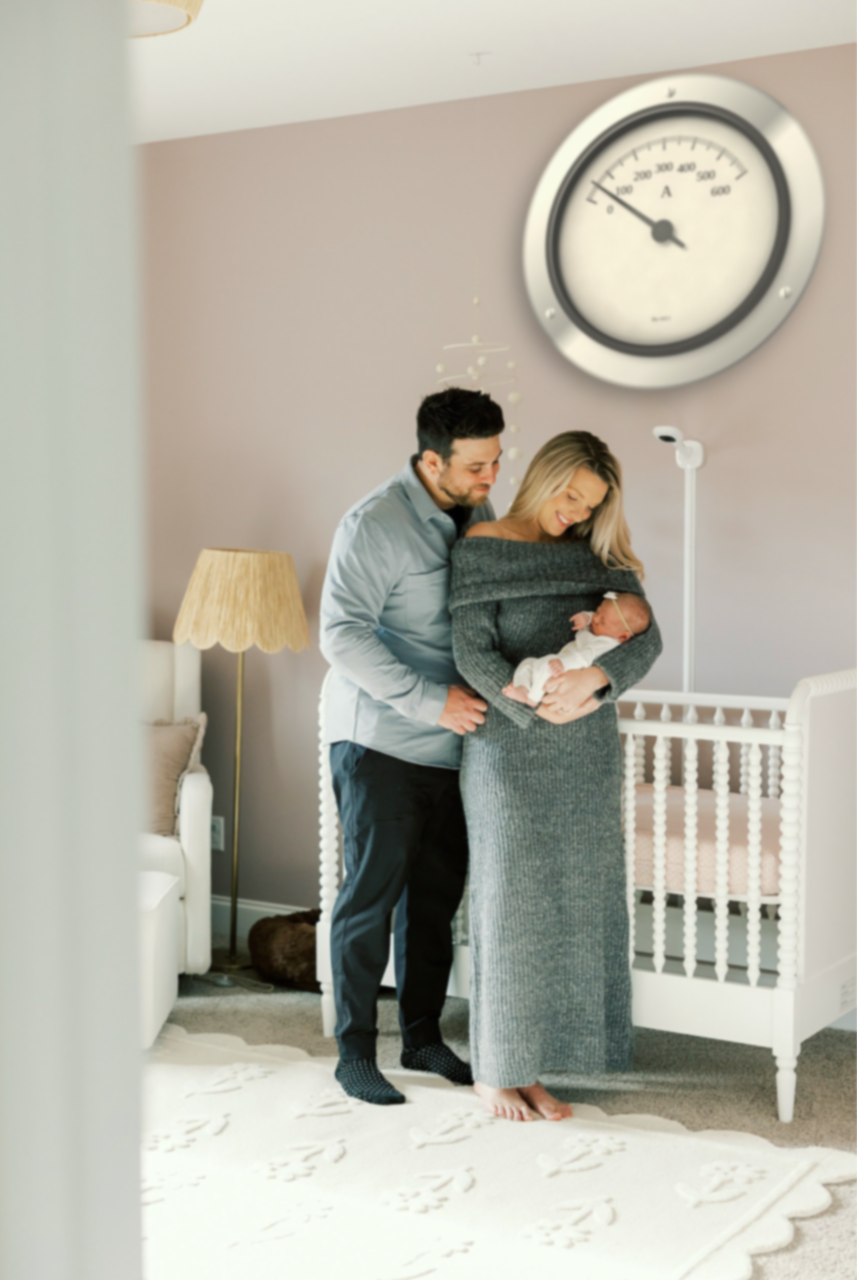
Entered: 50,A
